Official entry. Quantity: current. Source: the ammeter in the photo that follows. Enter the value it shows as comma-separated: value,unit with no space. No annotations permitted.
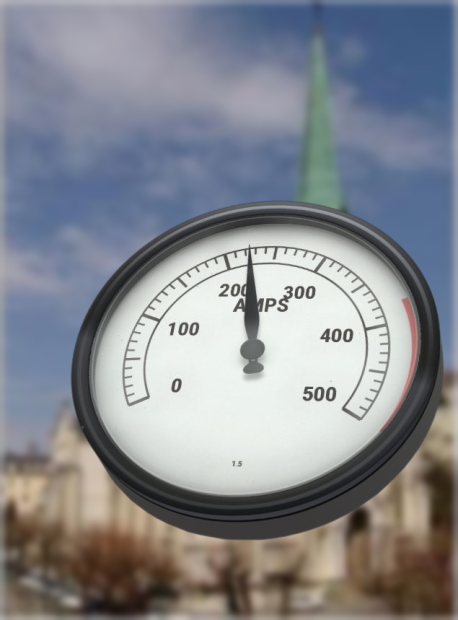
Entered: 225,A
